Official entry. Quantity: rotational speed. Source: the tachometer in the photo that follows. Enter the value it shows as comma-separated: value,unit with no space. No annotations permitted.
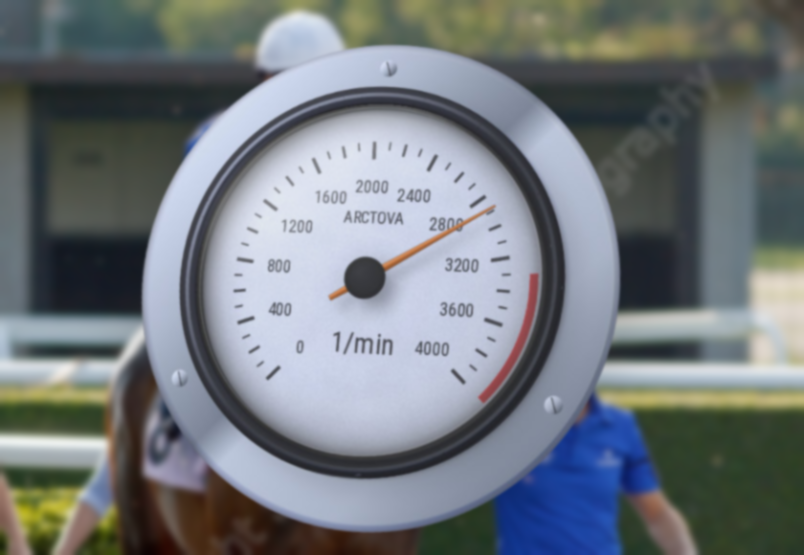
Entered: 2900,rpm
